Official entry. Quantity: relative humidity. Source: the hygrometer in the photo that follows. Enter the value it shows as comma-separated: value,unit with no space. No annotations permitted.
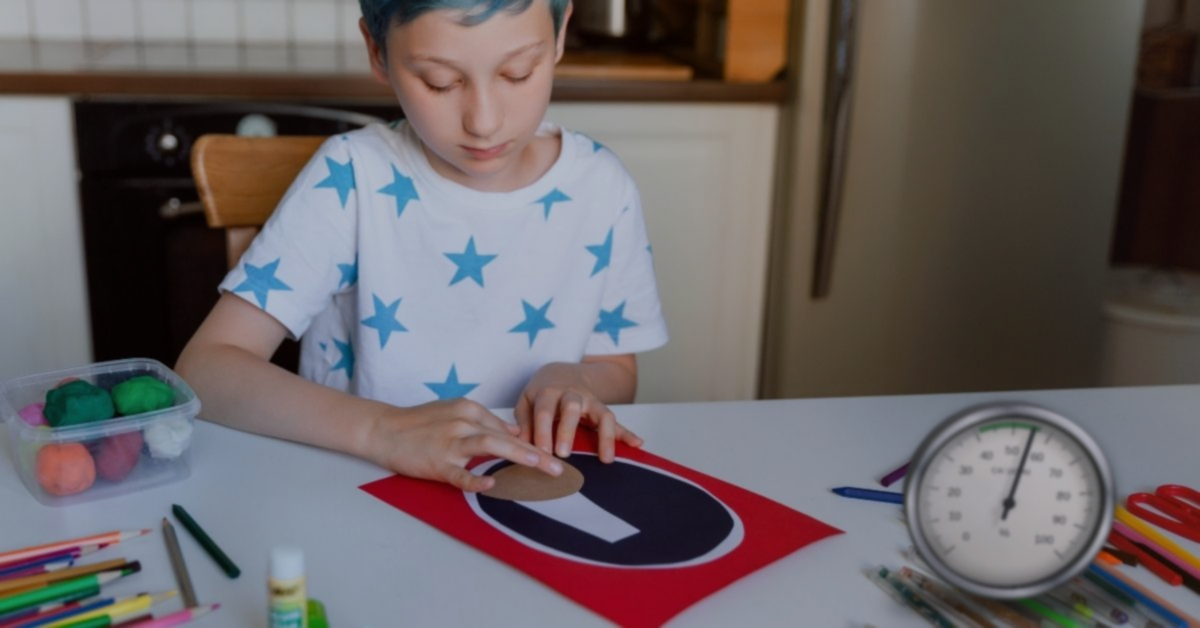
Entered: 55,%
